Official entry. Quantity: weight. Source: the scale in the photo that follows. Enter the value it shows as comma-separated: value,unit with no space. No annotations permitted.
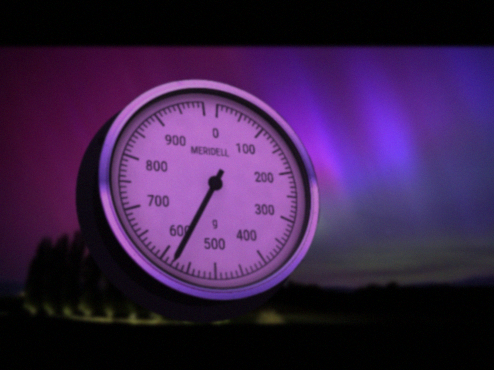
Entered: 580,g
